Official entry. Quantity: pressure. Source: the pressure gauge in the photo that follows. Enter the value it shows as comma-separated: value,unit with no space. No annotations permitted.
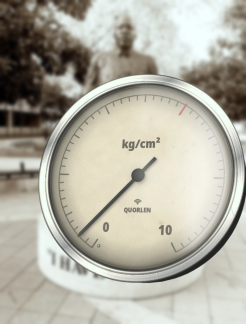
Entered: 0.4,kg/cm²
